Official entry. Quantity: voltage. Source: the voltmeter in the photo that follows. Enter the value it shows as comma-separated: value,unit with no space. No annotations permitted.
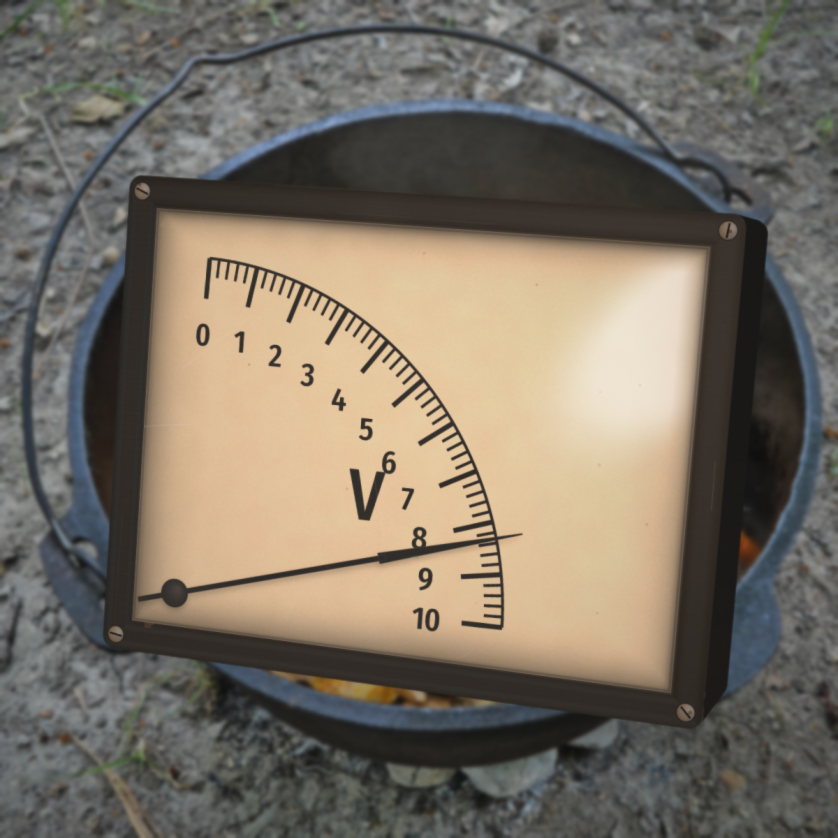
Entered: 8.3,V
